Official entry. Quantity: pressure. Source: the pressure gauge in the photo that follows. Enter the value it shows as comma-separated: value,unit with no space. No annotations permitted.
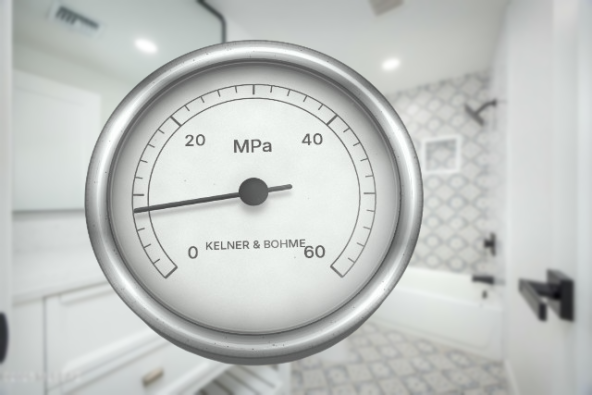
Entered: 8,MPa
